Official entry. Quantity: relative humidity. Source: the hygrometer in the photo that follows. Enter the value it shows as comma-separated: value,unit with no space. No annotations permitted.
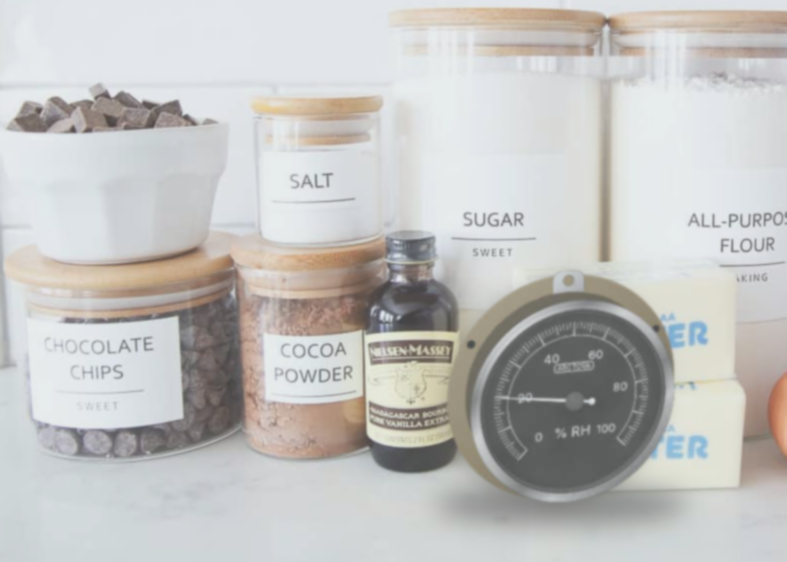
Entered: 20,%
